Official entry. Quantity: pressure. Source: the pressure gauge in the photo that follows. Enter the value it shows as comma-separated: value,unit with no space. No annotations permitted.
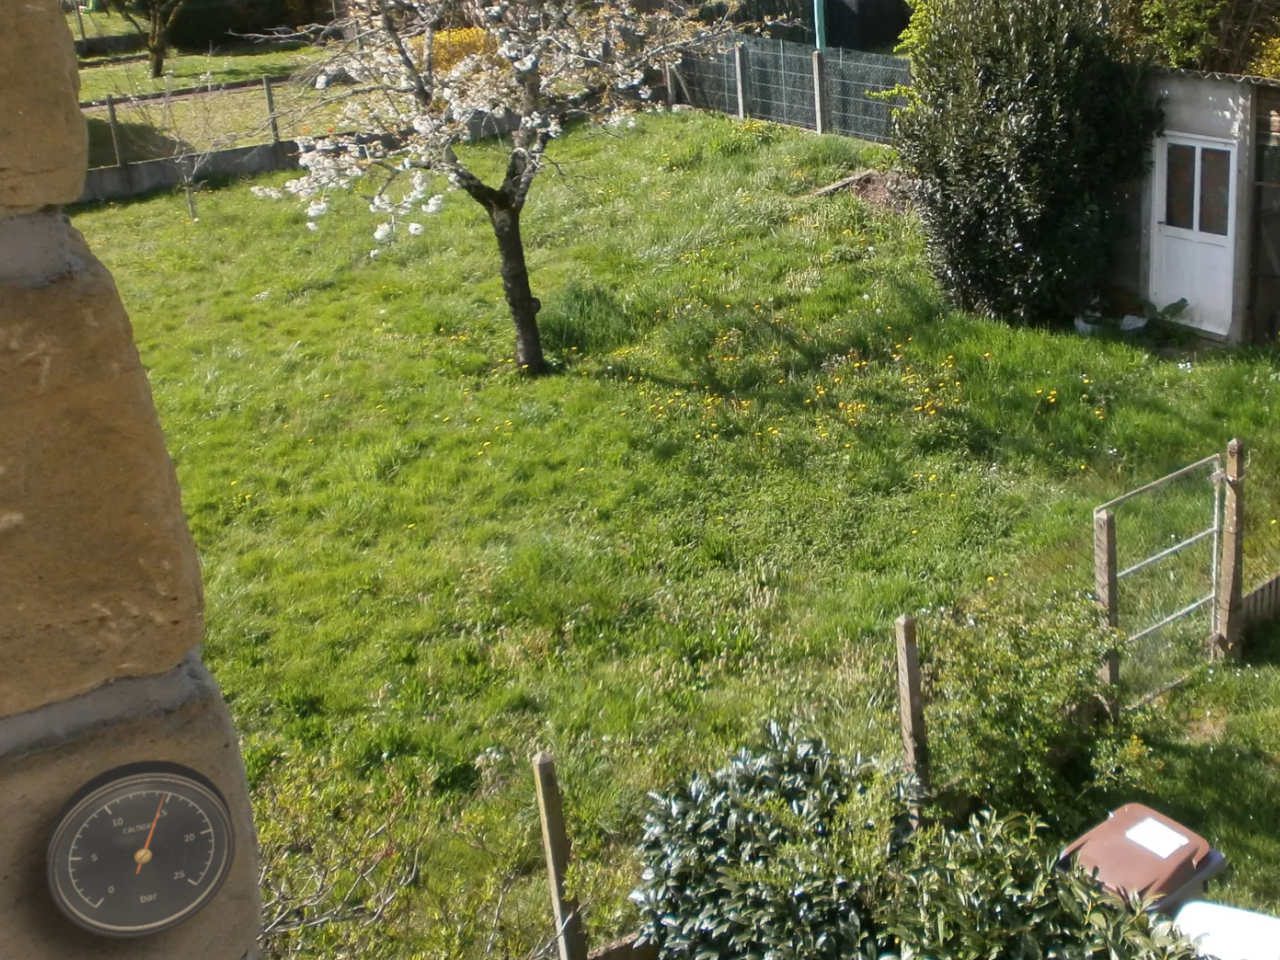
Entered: 14.5,bar
